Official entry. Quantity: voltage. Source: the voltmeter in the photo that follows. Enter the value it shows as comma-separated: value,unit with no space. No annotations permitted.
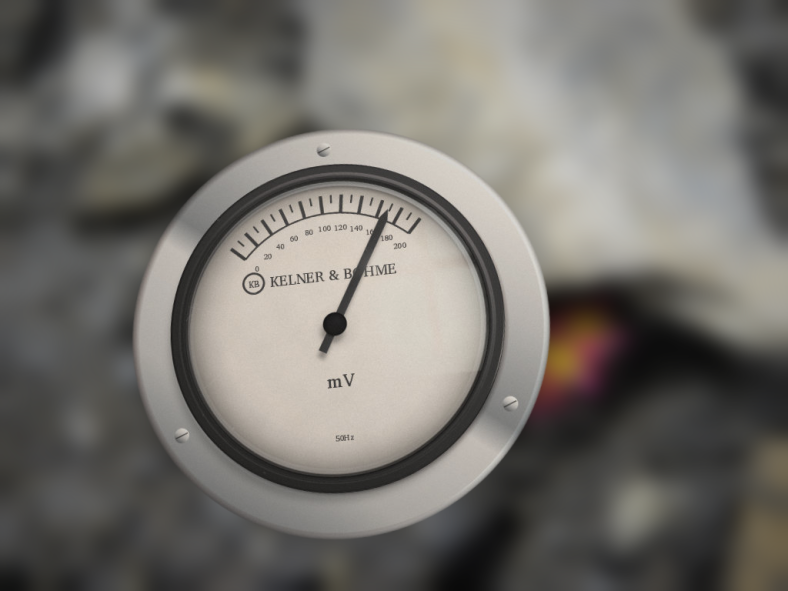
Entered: 170,mV
